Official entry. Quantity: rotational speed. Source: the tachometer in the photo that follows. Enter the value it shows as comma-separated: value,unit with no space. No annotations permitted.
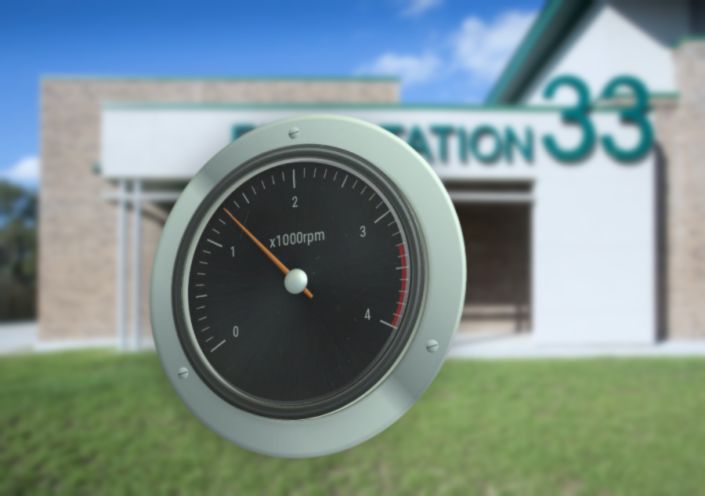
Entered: 1300,rpm
